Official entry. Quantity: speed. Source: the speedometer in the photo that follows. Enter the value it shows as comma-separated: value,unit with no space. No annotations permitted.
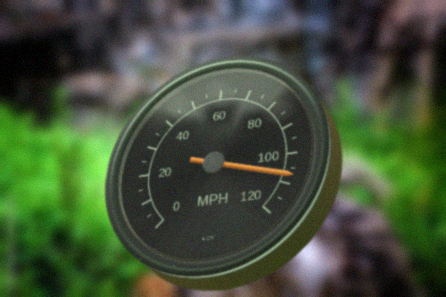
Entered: 107.5,mph
